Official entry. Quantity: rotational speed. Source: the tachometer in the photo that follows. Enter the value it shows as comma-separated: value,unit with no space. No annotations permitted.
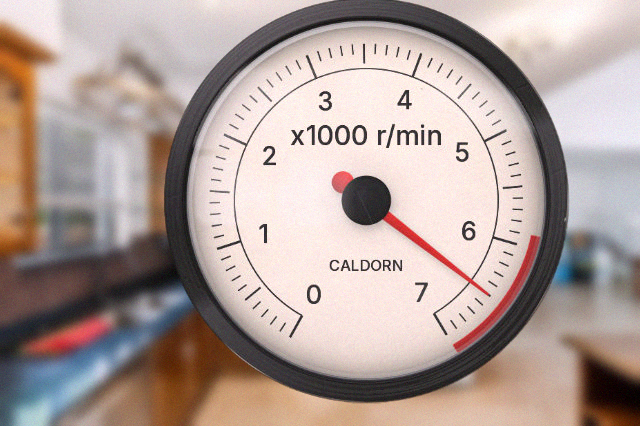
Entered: 6500,rpm
